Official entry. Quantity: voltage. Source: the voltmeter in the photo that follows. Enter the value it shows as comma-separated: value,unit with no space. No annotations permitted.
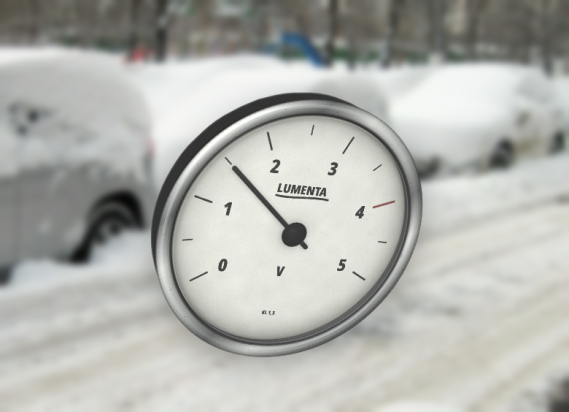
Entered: 1.5,V
